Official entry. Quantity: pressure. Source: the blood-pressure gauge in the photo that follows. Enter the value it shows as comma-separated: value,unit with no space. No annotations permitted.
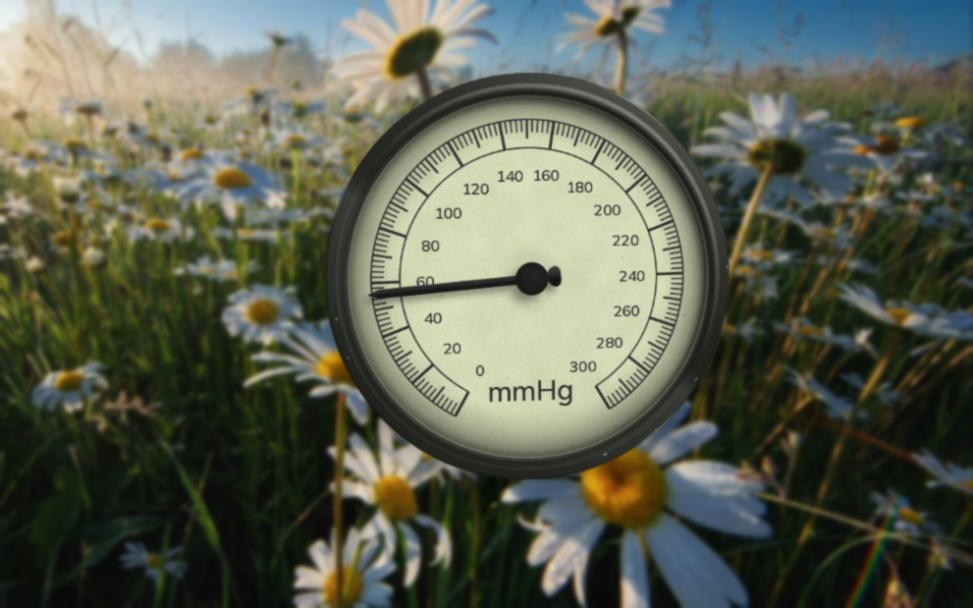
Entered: 56,mmHg
